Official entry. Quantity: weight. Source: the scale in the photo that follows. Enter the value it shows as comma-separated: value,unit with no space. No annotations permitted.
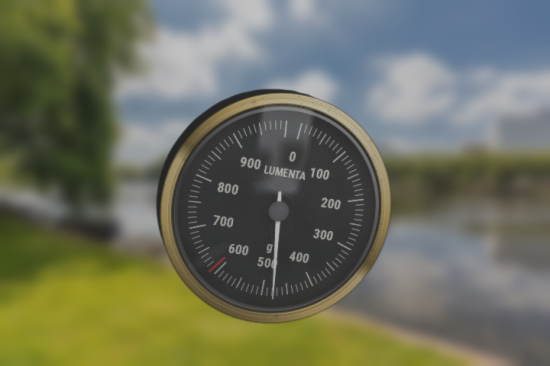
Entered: 480,g
